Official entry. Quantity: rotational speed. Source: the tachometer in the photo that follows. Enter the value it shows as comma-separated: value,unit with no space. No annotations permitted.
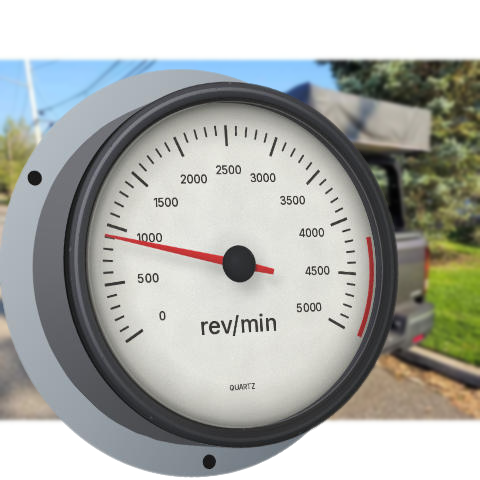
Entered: 900,rpm
